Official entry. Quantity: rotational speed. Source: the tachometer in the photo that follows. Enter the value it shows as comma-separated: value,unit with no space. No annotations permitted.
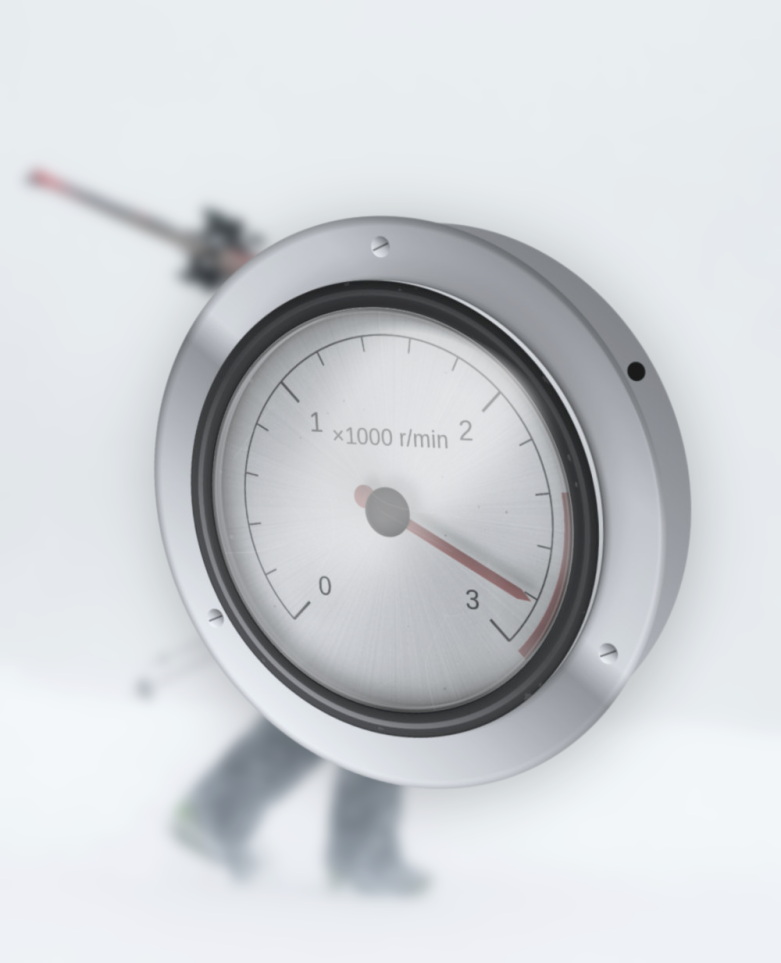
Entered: 2800,rpm
